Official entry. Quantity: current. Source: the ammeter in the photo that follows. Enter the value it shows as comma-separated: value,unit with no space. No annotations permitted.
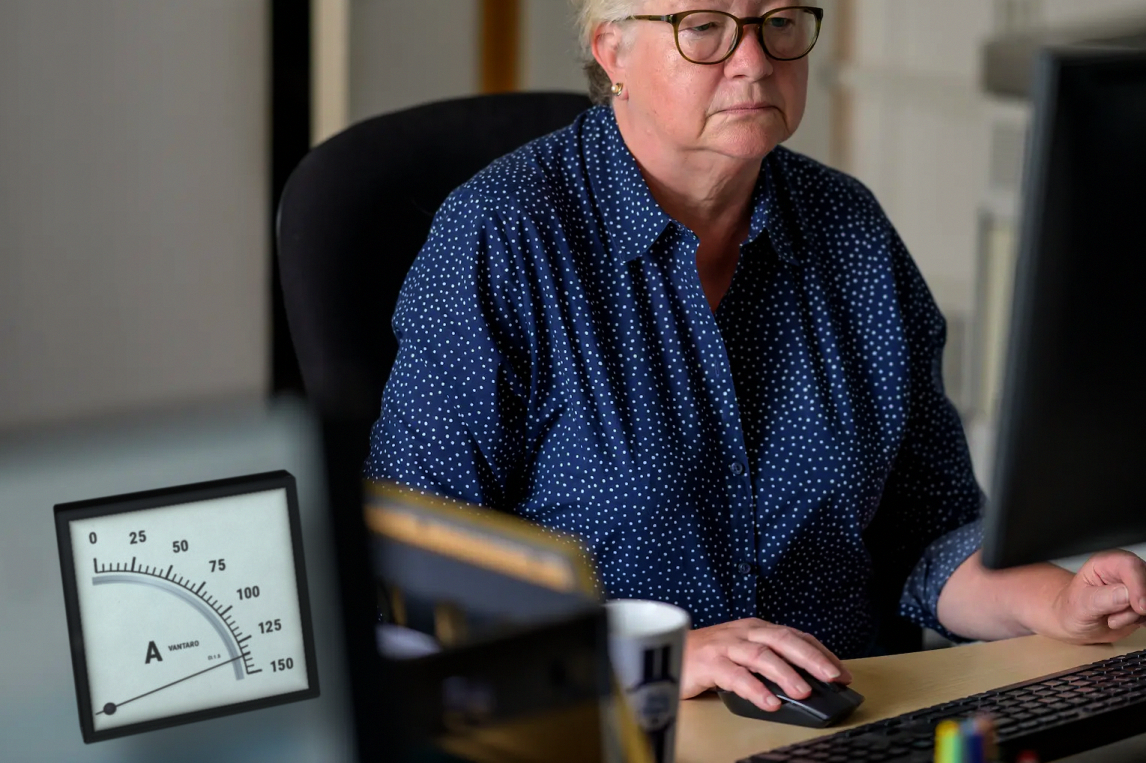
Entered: 135,A
